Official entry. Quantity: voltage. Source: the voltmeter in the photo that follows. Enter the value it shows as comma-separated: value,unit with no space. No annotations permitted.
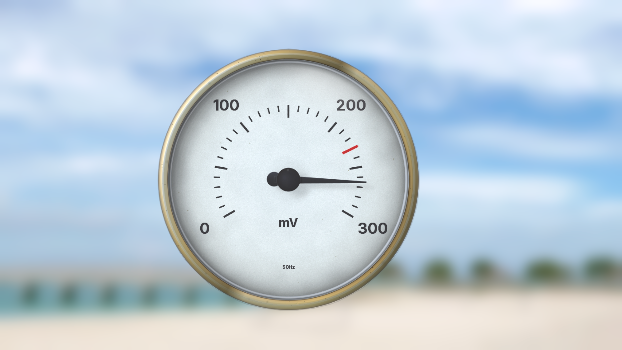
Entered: 265,mV
